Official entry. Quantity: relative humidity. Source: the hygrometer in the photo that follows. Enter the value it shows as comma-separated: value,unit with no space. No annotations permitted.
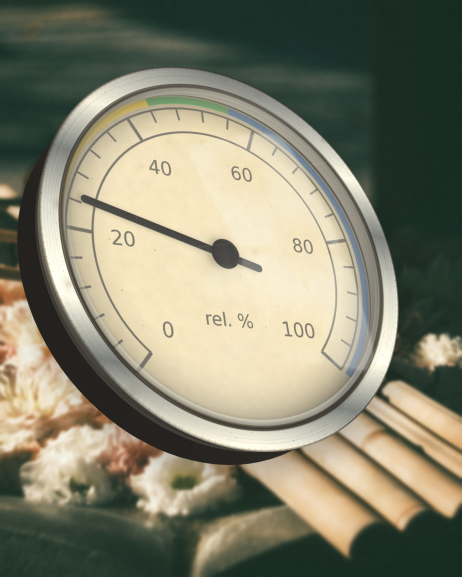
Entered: 24,%
